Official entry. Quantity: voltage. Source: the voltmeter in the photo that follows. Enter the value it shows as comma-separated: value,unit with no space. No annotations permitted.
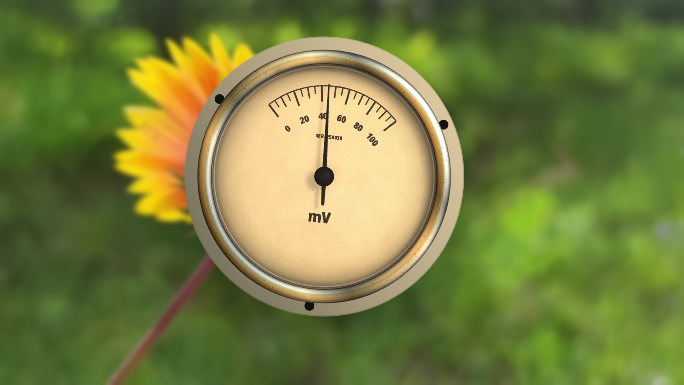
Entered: 45,mV
